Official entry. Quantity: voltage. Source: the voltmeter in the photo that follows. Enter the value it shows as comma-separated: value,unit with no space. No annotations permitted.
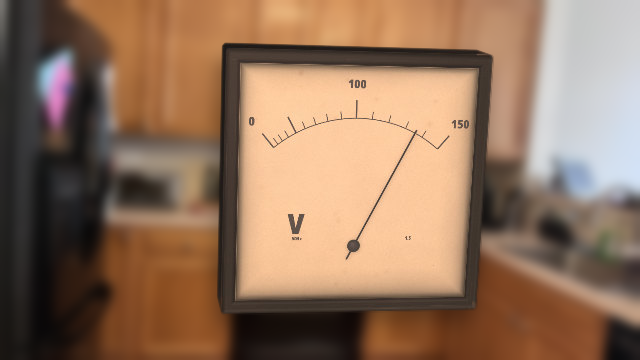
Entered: 135,V
